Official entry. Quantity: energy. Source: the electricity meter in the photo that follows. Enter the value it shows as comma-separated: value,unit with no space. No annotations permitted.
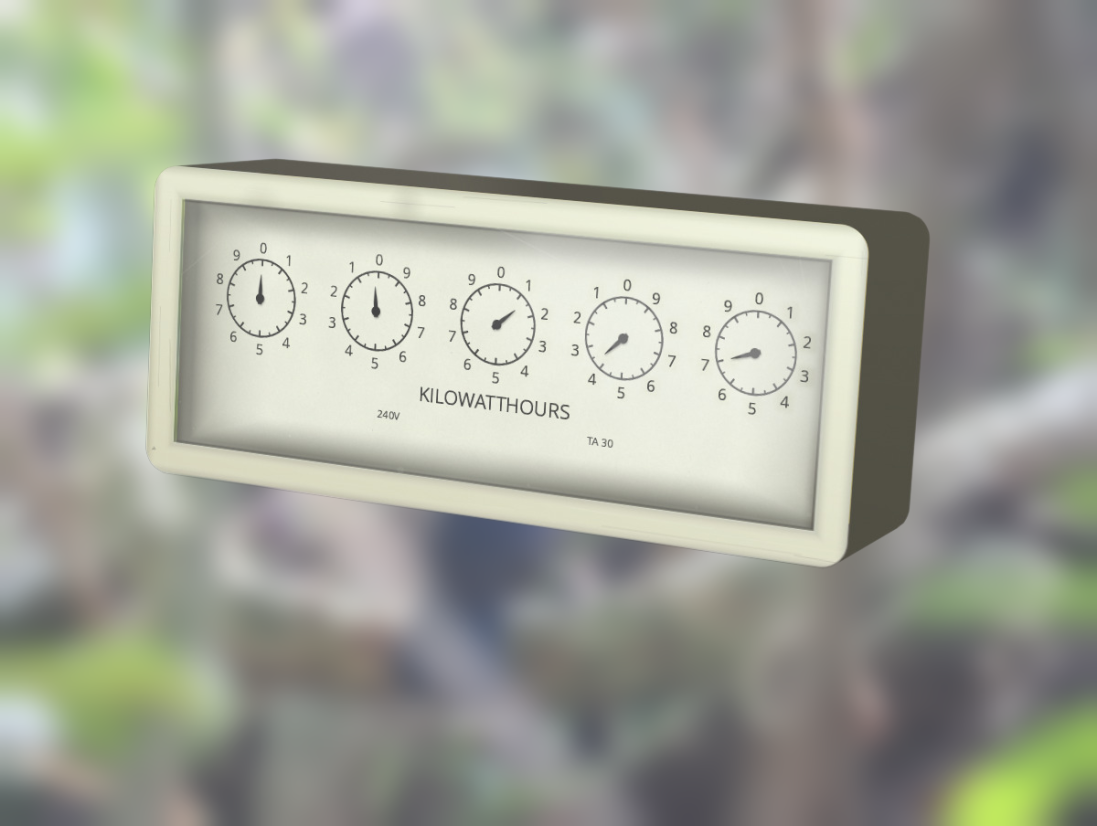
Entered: 137,kWh
